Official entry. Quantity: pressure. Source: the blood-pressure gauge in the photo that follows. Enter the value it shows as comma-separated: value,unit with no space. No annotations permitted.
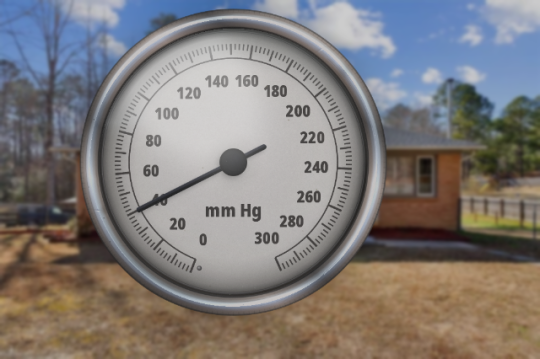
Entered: 40,mmHg
